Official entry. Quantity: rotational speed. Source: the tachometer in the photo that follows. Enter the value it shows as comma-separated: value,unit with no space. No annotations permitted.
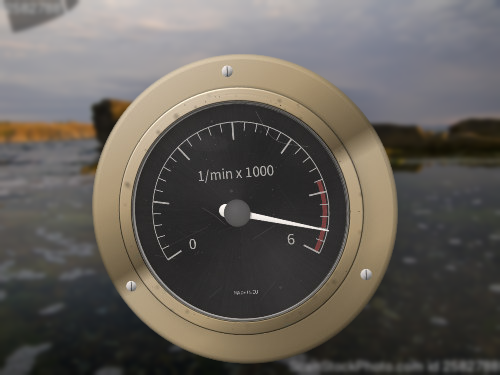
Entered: 5600,rpm
